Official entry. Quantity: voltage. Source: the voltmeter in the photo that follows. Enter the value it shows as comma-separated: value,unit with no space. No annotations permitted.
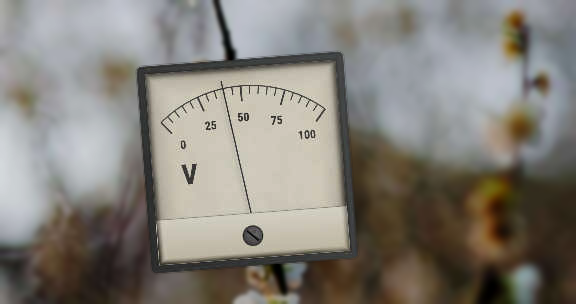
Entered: 40,V
